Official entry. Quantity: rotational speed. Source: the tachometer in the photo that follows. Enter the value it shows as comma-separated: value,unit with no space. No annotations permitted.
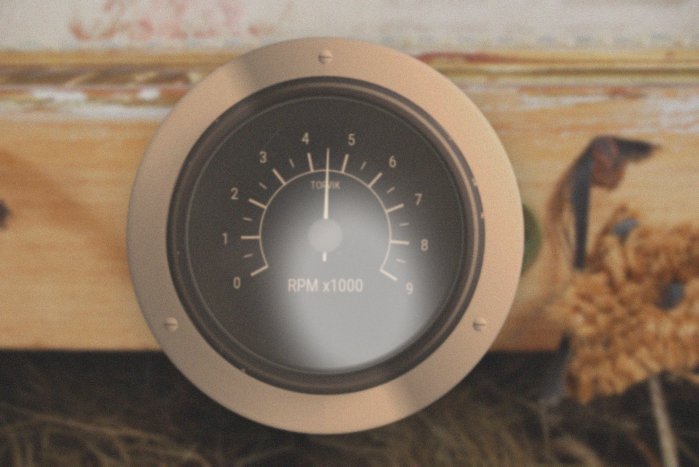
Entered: 4500,rpm
